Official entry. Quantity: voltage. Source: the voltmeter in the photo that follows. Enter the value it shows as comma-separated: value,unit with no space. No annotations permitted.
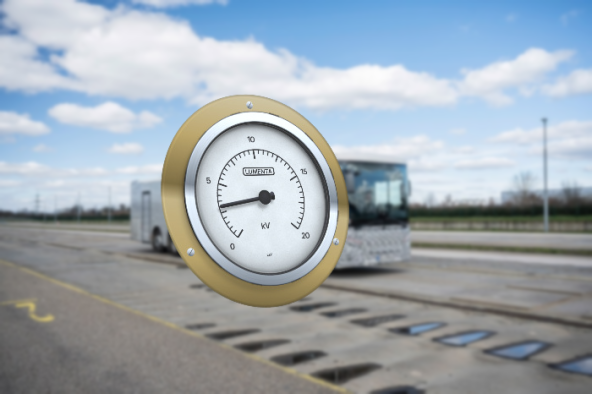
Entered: 3,kV
